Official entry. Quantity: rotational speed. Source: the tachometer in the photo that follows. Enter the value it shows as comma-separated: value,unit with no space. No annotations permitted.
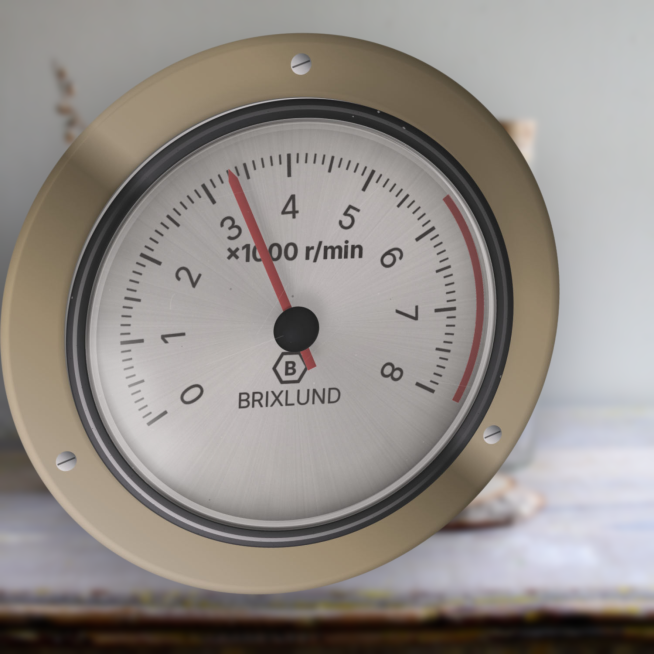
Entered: 3300,rpm
